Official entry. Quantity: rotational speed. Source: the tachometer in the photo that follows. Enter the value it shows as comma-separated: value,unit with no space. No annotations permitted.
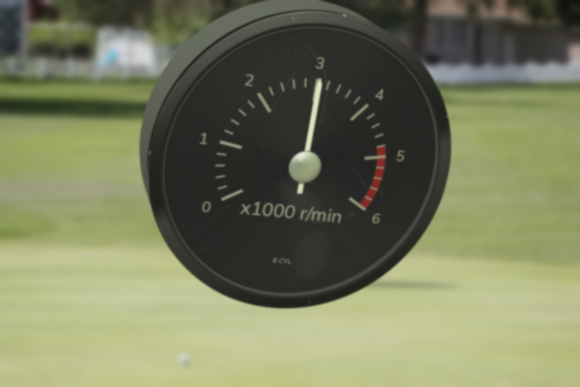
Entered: 3000,rpm
